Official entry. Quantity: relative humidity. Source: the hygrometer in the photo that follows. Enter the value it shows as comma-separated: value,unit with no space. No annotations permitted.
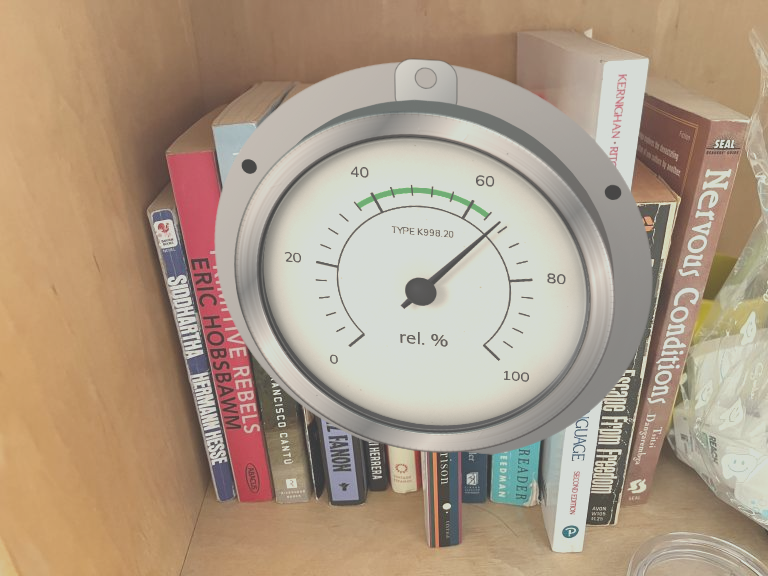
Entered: 66,%
